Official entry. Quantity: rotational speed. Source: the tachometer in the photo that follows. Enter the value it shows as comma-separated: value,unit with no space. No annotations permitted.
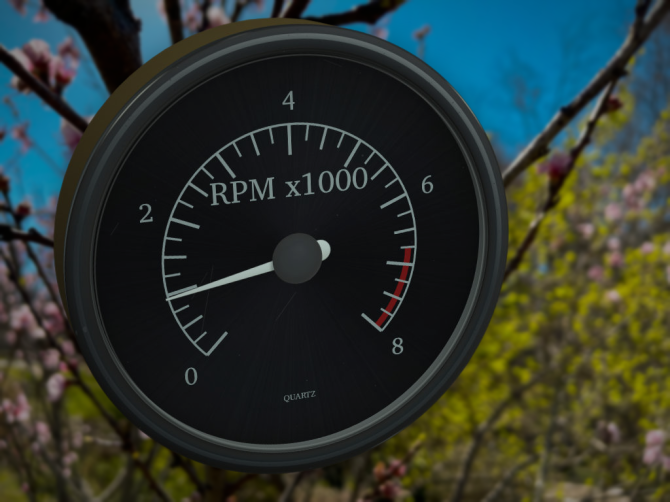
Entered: 1000,rpm
